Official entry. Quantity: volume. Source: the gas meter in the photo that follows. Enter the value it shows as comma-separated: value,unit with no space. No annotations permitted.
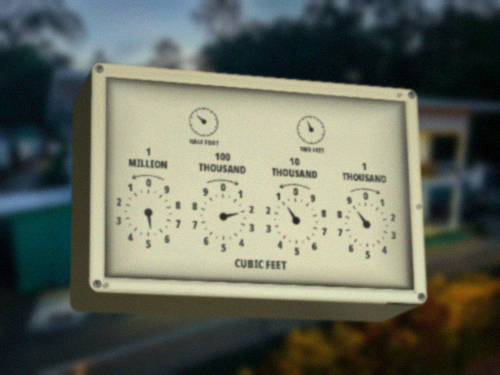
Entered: 520900,ft³
